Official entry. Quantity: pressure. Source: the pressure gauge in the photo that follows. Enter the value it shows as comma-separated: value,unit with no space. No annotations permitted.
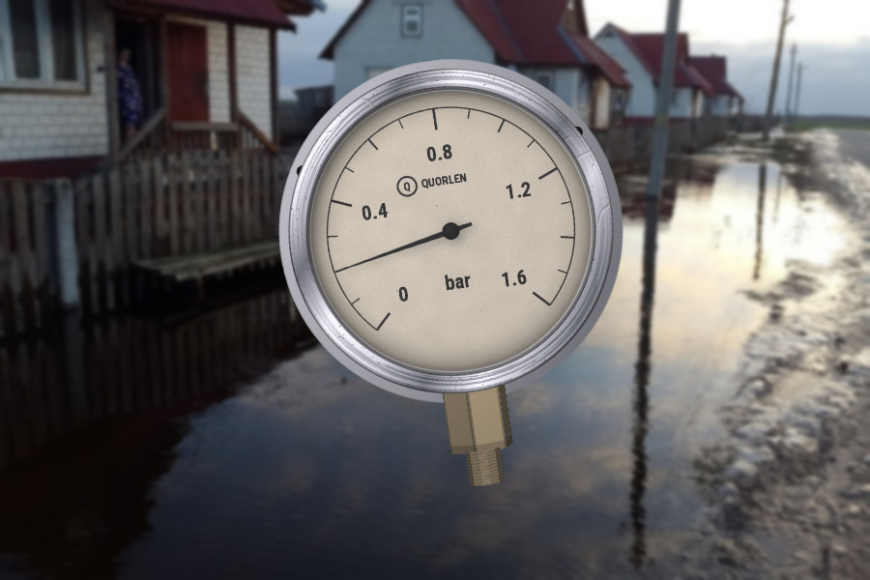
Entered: 0.2,bar
